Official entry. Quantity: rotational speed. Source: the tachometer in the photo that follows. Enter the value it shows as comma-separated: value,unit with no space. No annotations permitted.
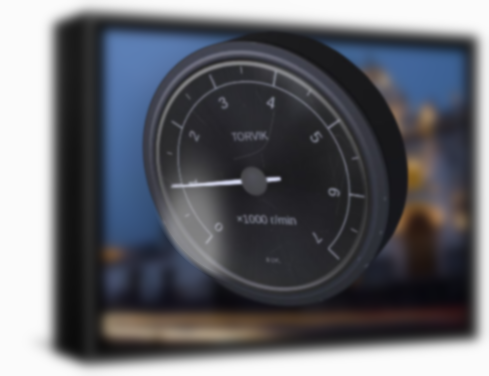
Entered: 1000,rpm
